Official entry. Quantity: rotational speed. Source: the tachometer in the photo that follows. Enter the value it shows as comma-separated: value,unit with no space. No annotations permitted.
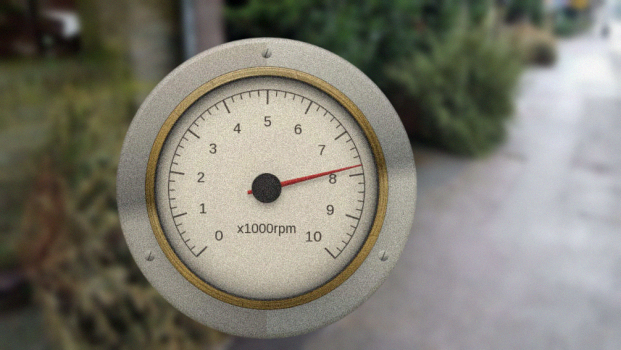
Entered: 7800,rpm
